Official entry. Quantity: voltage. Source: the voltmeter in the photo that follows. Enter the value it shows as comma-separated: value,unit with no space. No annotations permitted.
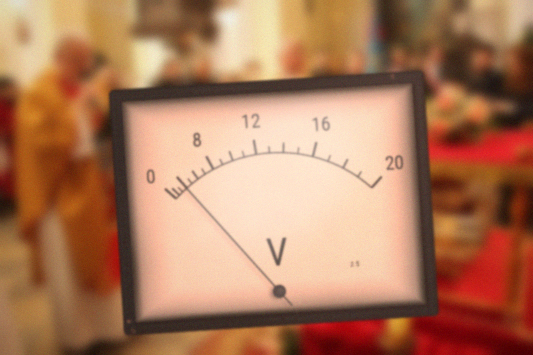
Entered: 4,V
